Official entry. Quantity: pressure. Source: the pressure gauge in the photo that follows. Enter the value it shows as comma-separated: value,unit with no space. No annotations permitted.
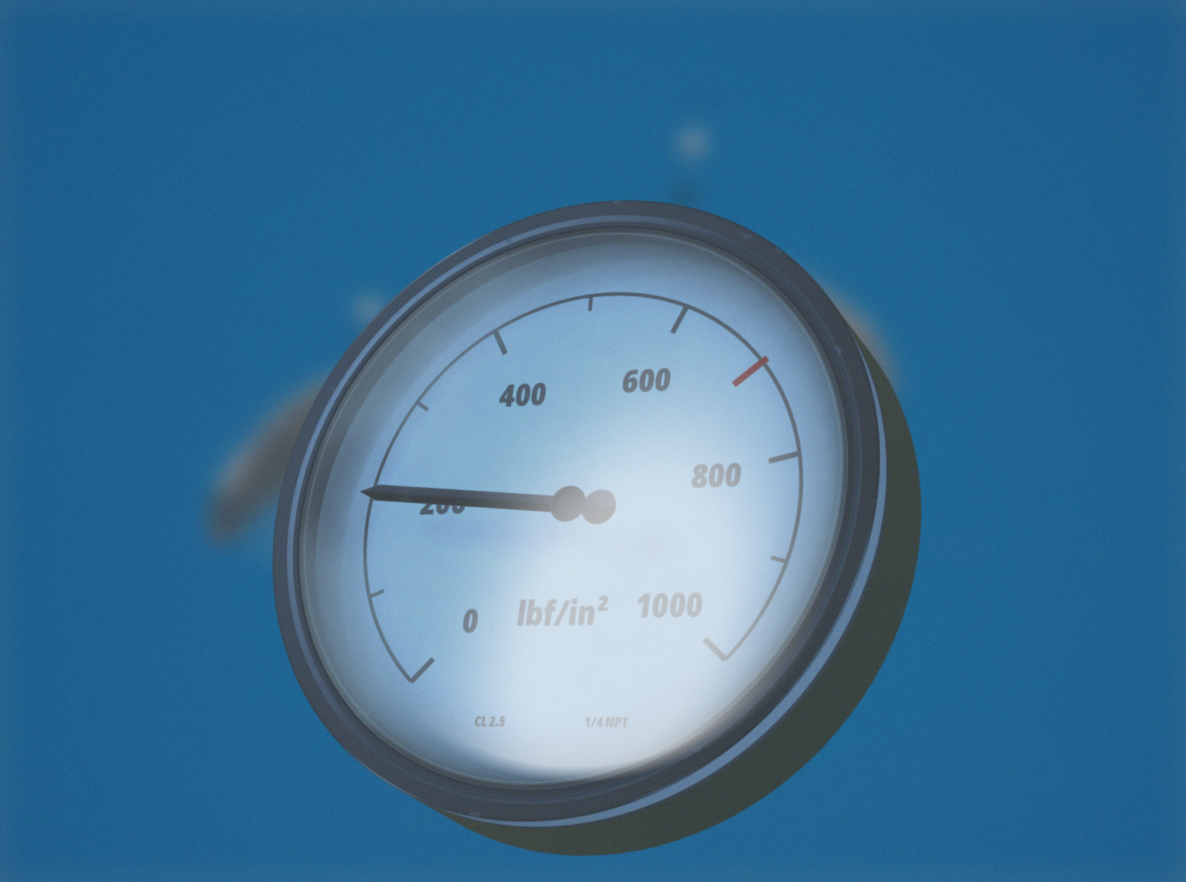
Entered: 200,psi
